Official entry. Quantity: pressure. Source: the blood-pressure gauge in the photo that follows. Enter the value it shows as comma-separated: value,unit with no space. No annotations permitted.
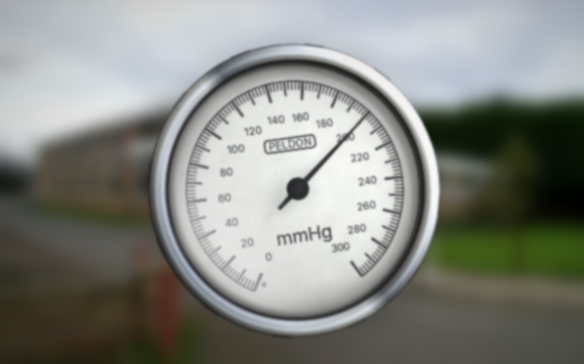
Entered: 200,mmHg
